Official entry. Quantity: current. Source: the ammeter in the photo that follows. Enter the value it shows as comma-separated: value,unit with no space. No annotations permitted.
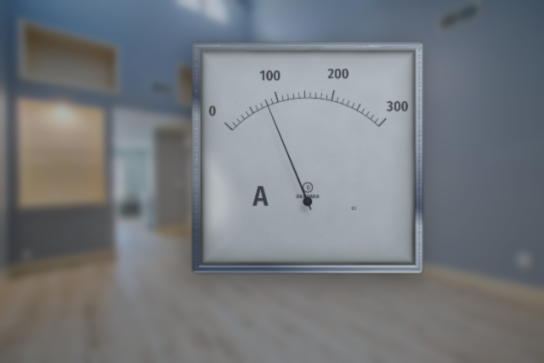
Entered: 80,A
